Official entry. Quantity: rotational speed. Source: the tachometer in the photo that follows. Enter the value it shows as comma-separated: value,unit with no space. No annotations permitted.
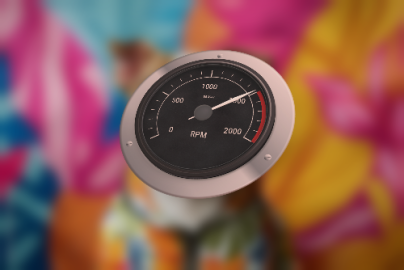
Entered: 1500,rpm
